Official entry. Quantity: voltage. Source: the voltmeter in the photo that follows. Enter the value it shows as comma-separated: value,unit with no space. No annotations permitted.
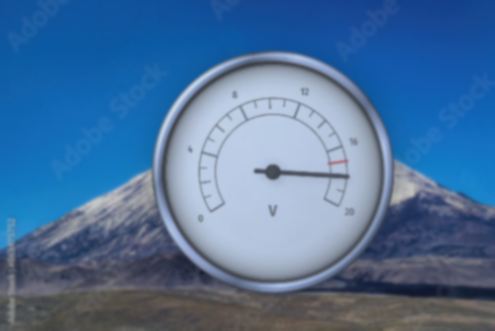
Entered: 18,V
